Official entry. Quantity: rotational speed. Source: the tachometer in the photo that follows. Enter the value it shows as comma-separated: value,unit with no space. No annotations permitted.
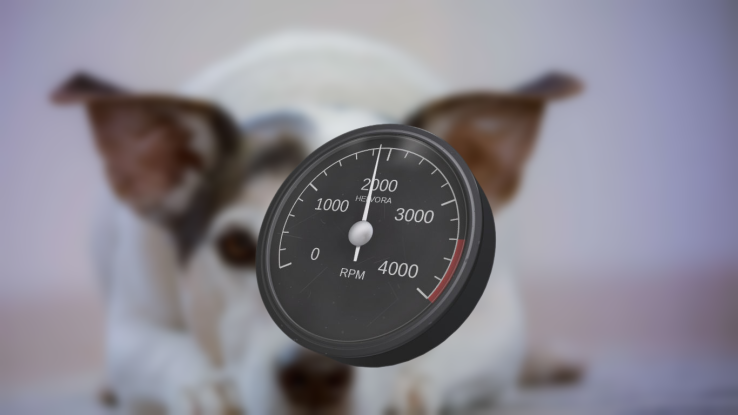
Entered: 1900,rpm
